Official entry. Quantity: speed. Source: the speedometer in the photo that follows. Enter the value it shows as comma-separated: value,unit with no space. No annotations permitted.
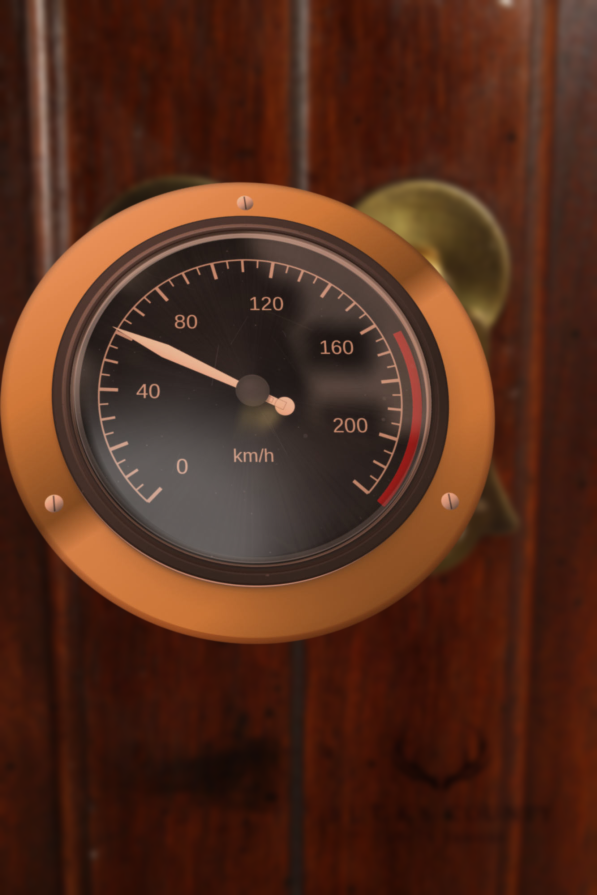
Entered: 60,km/h
